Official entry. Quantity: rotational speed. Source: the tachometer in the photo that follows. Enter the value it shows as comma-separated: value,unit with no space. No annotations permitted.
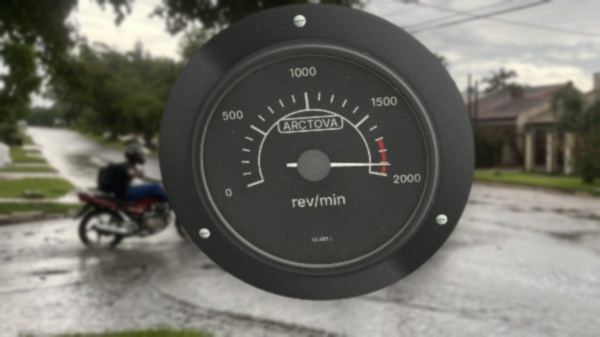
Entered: 1900,rpm
